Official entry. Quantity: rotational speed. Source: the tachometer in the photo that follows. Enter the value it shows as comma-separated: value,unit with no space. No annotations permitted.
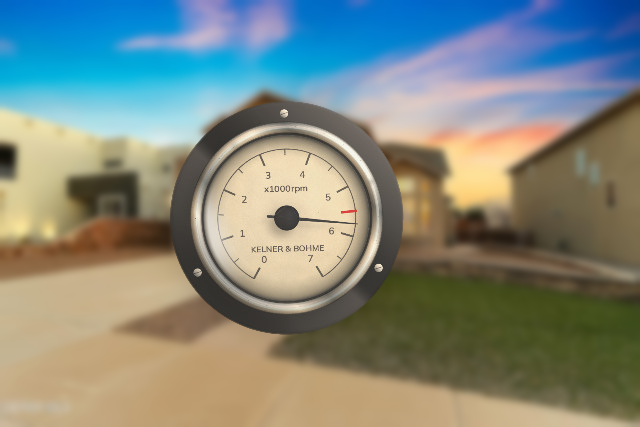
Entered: 5750,rpm
